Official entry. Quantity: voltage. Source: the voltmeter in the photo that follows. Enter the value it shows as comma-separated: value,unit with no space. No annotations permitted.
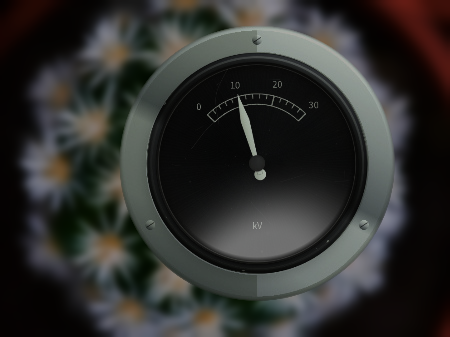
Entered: 10,kV
